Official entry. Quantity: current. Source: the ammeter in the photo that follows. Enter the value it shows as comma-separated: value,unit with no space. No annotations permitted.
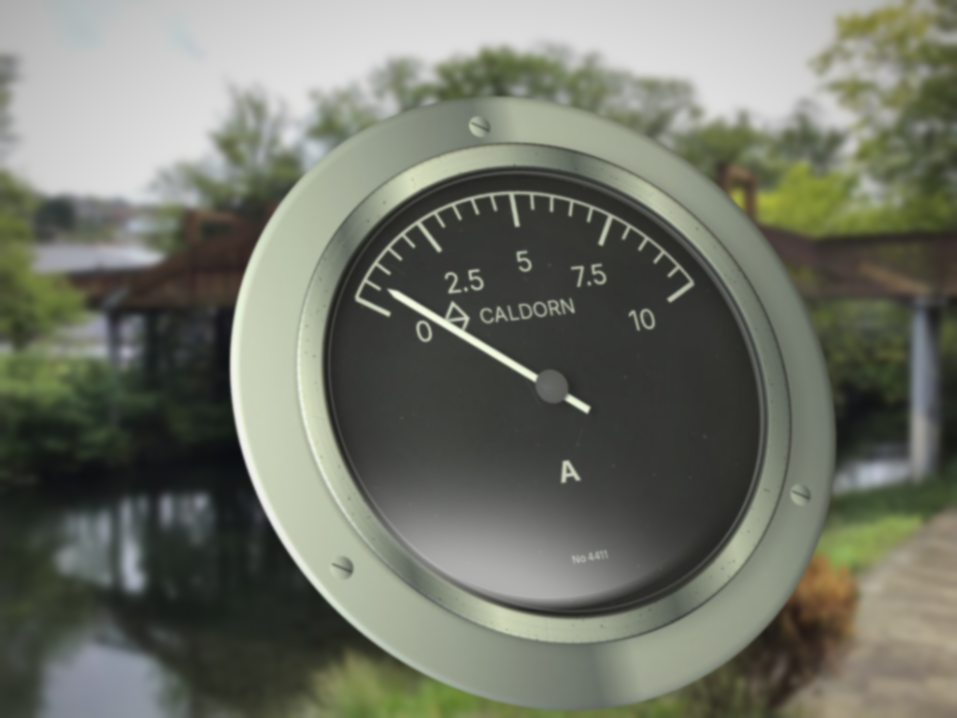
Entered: 0.5,A
